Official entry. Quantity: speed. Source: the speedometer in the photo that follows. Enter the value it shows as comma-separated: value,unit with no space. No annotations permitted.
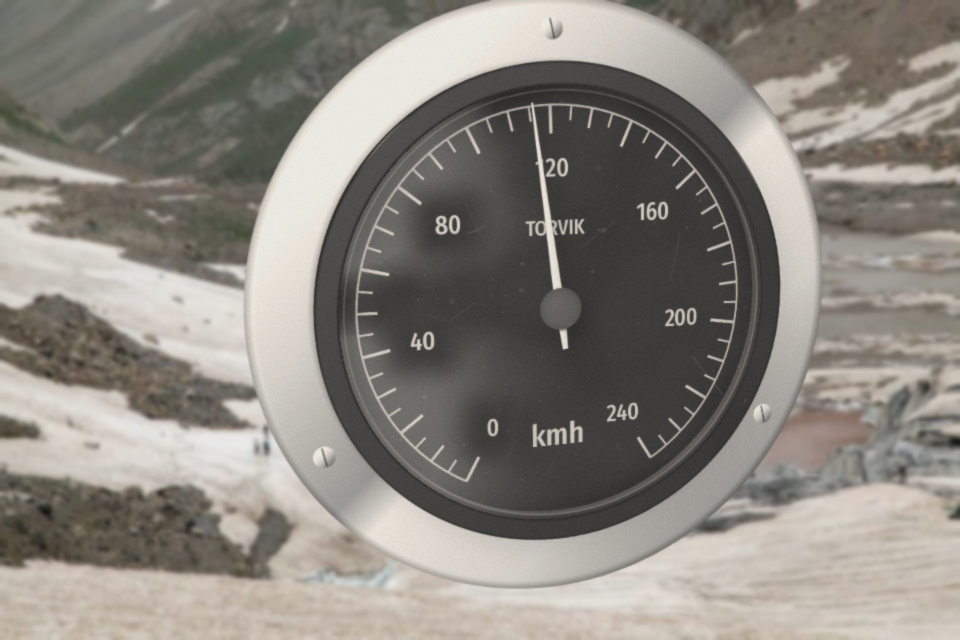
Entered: 115,km/h
